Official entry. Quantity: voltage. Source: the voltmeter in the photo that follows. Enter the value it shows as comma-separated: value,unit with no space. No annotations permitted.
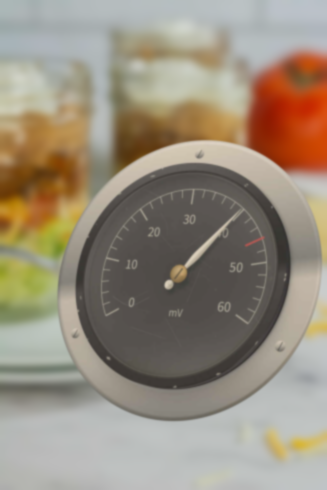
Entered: 40,mV
